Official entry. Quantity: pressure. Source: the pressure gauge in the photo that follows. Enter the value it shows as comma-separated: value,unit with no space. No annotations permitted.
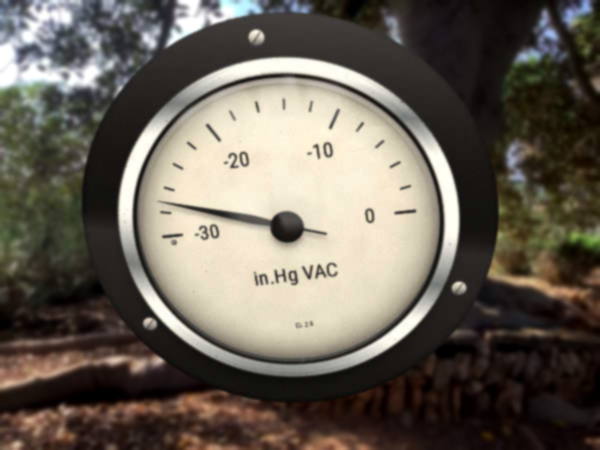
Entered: -27,inHg
